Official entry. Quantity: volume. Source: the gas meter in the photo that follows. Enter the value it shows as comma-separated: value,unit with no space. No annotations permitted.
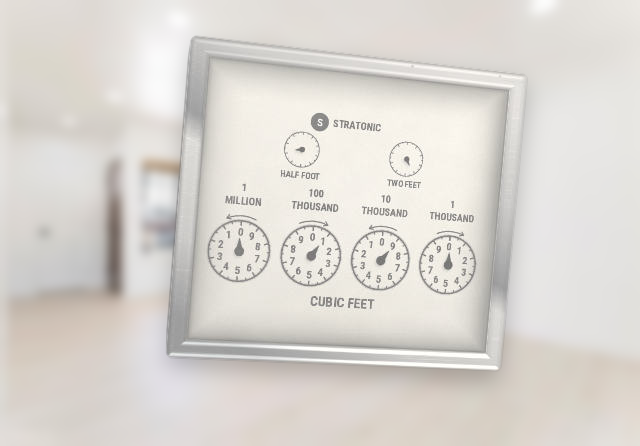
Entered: 9000,ft³
